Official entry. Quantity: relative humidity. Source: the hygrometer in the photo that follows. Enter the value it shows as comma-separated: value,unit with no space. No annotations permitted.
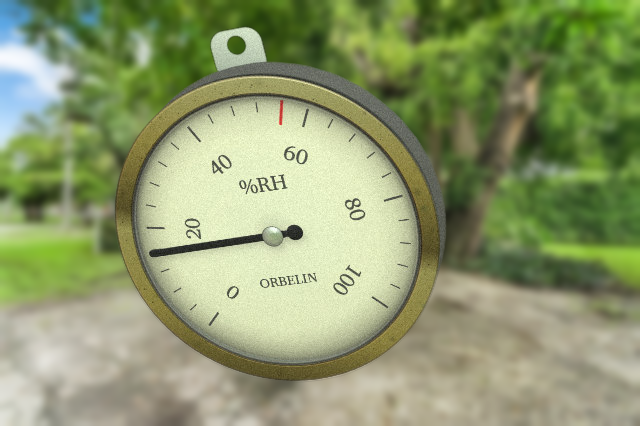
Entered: 16,%
